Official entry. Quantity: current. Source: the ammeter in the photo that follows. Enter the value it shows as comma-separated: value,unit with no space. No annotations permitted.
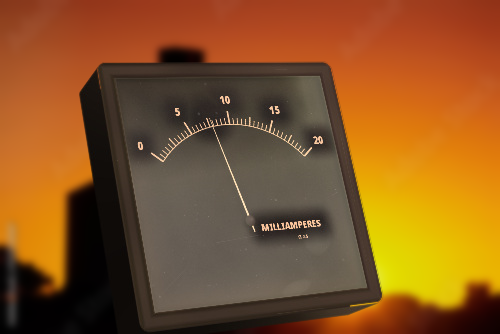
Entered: 7.5,mA
